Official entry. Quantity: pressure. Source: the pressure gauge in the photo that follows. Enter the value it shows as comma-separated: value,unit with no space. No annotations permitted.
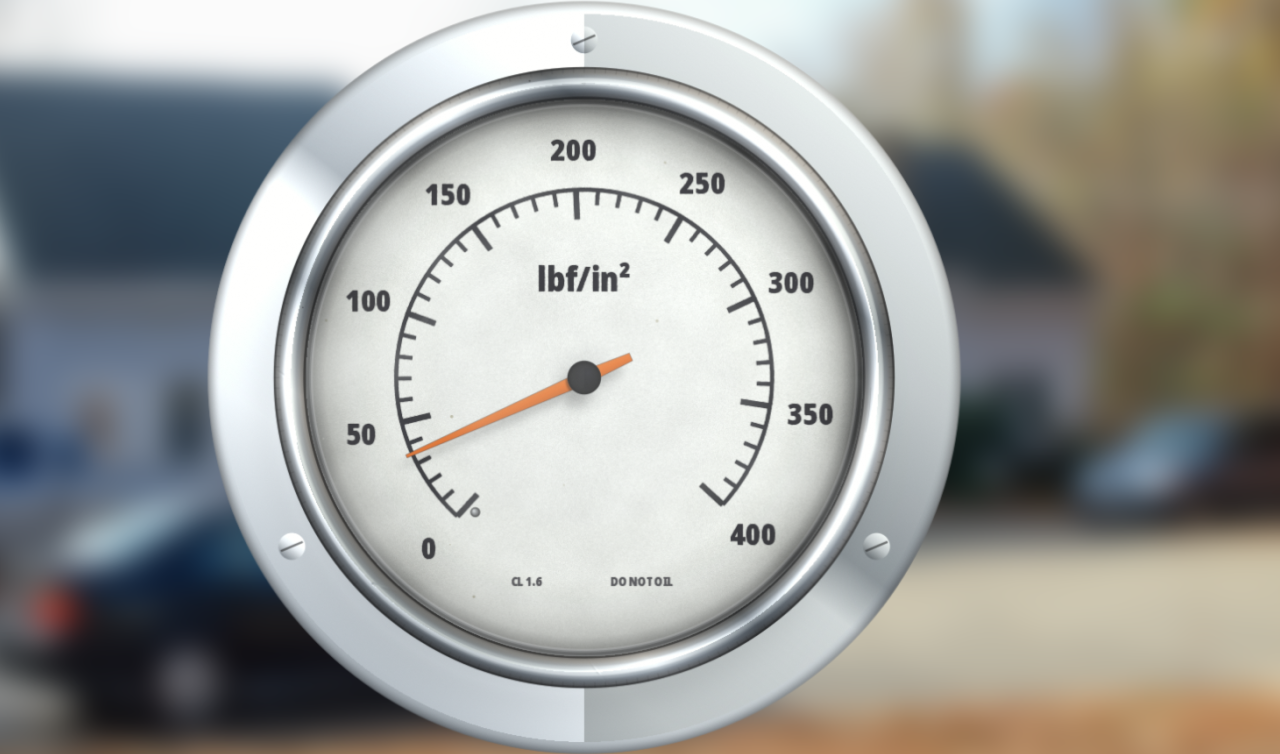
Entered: 35,psi
